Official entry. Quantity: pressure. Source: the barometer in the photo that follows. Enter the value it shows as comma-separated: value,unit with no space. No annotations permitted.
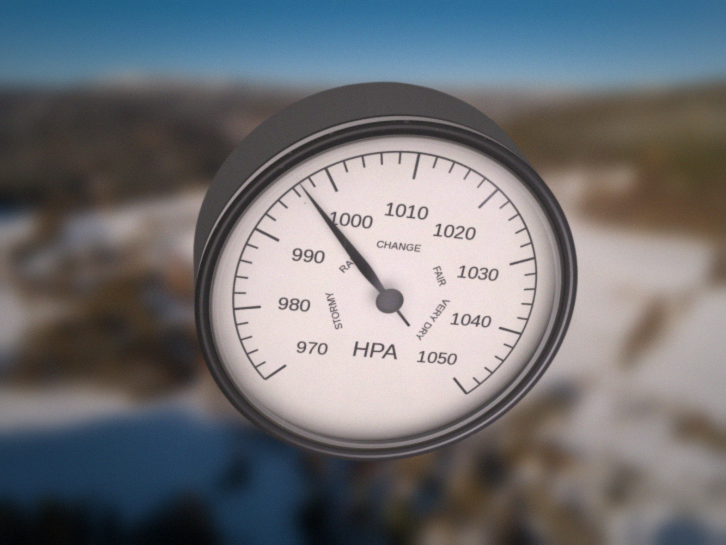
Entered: 997,hPa
